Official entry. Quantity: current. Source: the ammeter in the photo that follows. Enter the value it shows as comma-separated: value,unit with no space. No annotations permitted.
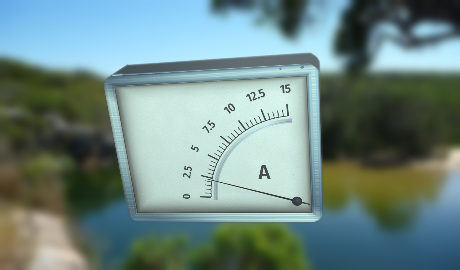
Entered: 2.5,A
